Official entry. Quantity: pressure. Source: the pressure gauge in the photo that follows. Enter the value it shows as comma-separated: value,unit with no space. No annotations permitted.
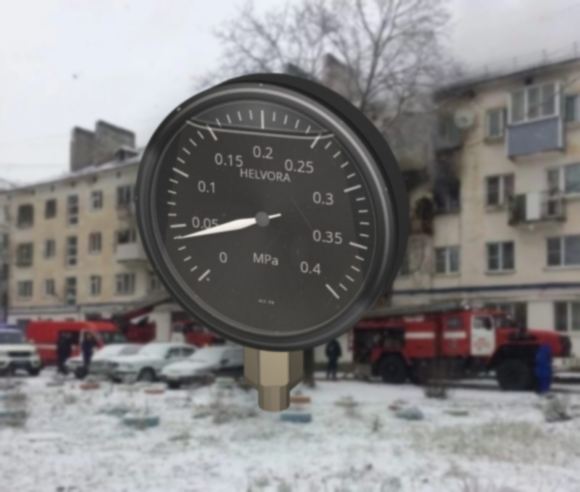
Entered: 0.04,MPa
